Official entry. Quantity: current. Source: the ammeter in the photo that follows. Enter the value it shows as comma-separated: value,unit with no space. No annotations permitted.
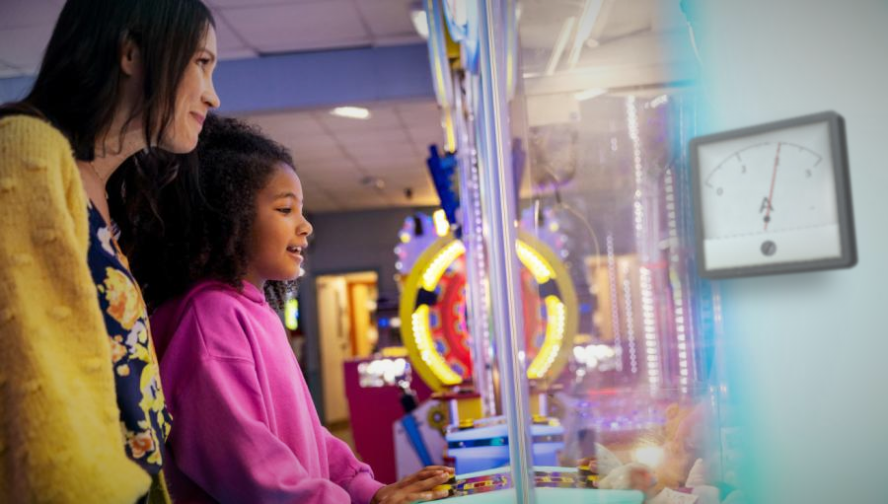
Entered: 2,A
